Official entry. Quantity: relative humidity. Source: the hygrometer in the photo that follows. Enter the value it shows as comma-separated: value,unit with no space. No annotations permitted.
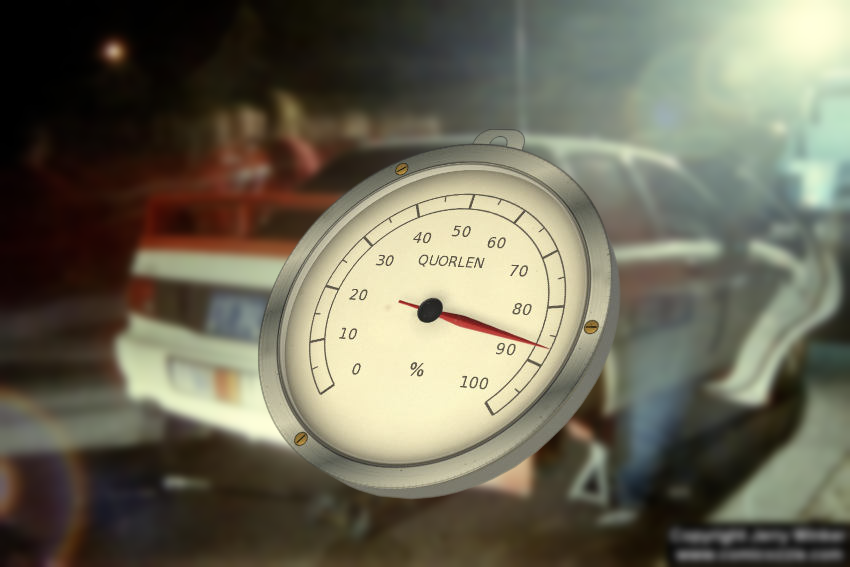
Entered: 87.5,%
